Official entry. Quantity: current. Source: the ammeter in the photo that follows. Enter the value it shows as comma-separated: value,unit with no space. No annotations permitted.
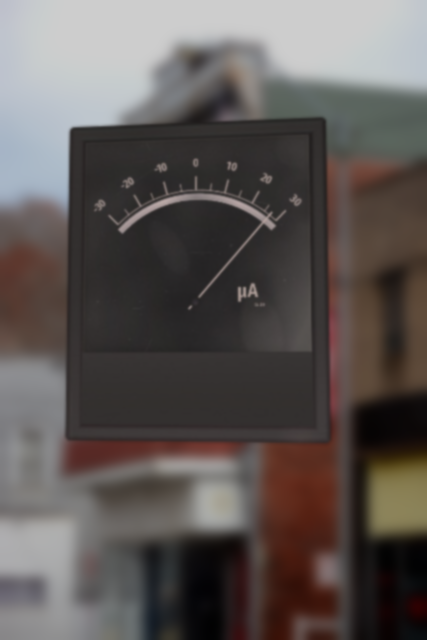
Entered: 27.5,µA
